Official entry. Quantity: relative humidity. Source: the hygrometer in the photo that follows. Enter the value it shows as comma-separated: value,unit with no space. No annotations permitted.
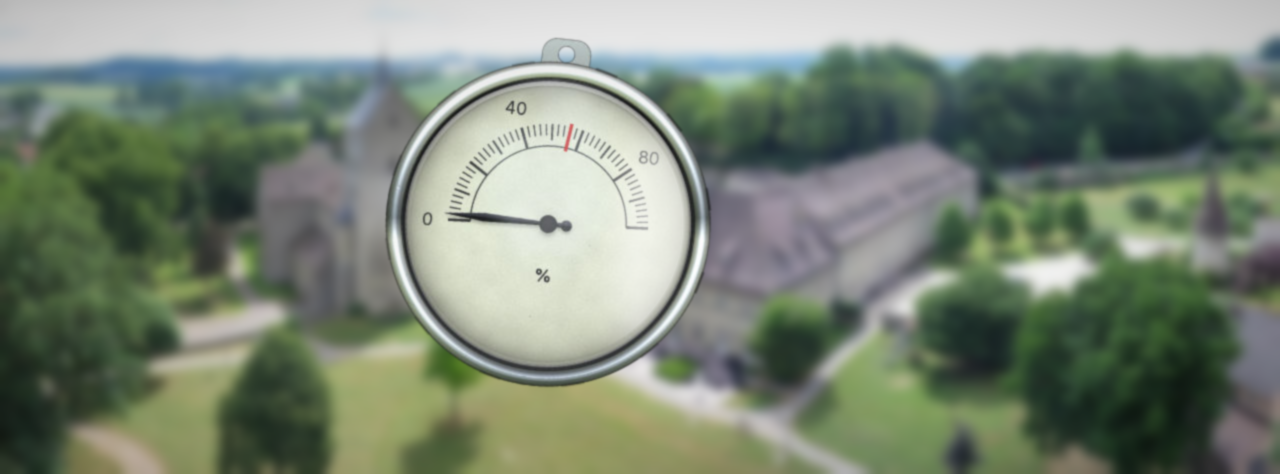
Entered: 2,%
